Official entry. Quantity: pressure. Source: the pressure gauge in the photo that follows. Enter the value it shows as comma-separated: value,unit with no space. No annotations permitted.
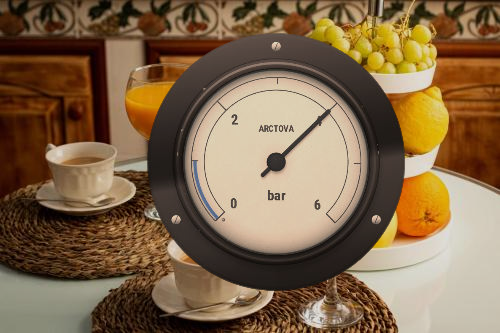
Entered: 4,bar
